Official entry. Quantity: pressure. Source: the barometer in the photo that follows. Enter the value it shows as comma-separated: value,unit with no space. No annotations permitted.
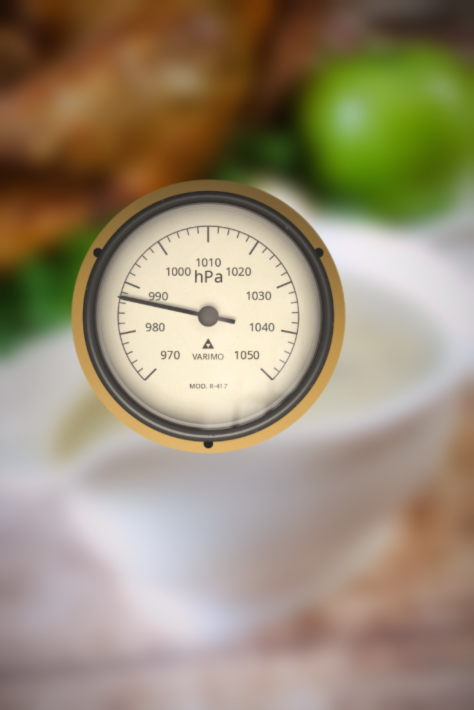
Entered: 987,hPa
